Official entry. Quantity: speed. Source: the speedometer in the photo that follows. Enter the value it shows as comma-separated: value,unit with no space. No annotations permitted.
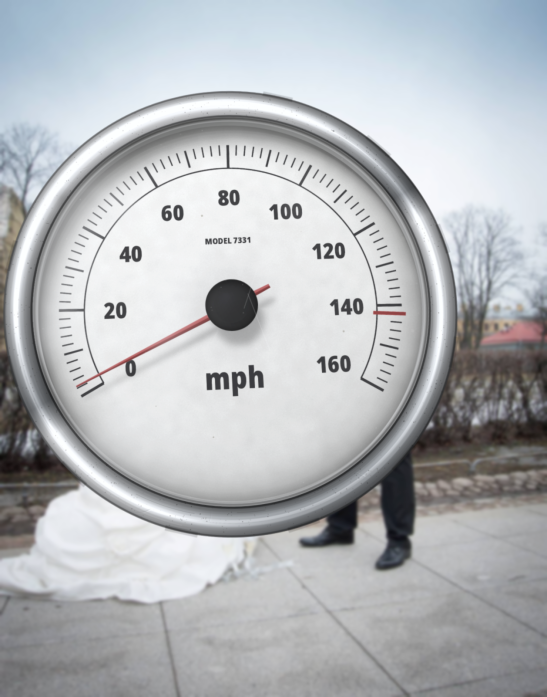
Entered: 2,mph
